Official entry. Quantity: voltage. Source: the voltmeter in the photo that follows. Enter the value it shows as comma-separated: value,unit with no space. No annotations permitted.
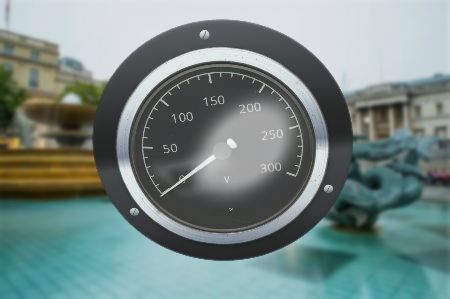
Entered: 0,V
